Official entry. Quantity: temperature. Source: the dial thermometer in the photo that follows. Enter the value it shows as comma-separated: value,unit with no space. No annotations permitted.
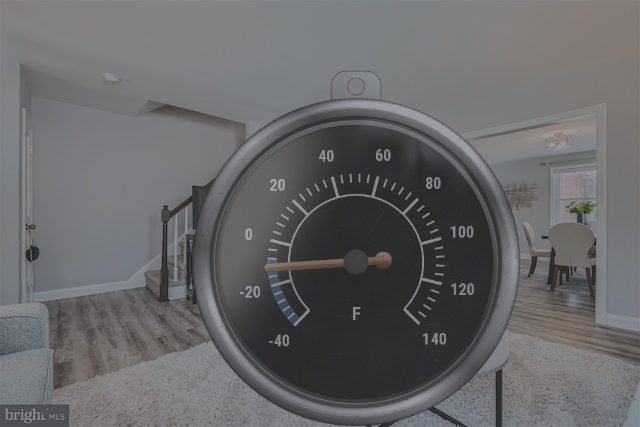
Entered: -12,°F
